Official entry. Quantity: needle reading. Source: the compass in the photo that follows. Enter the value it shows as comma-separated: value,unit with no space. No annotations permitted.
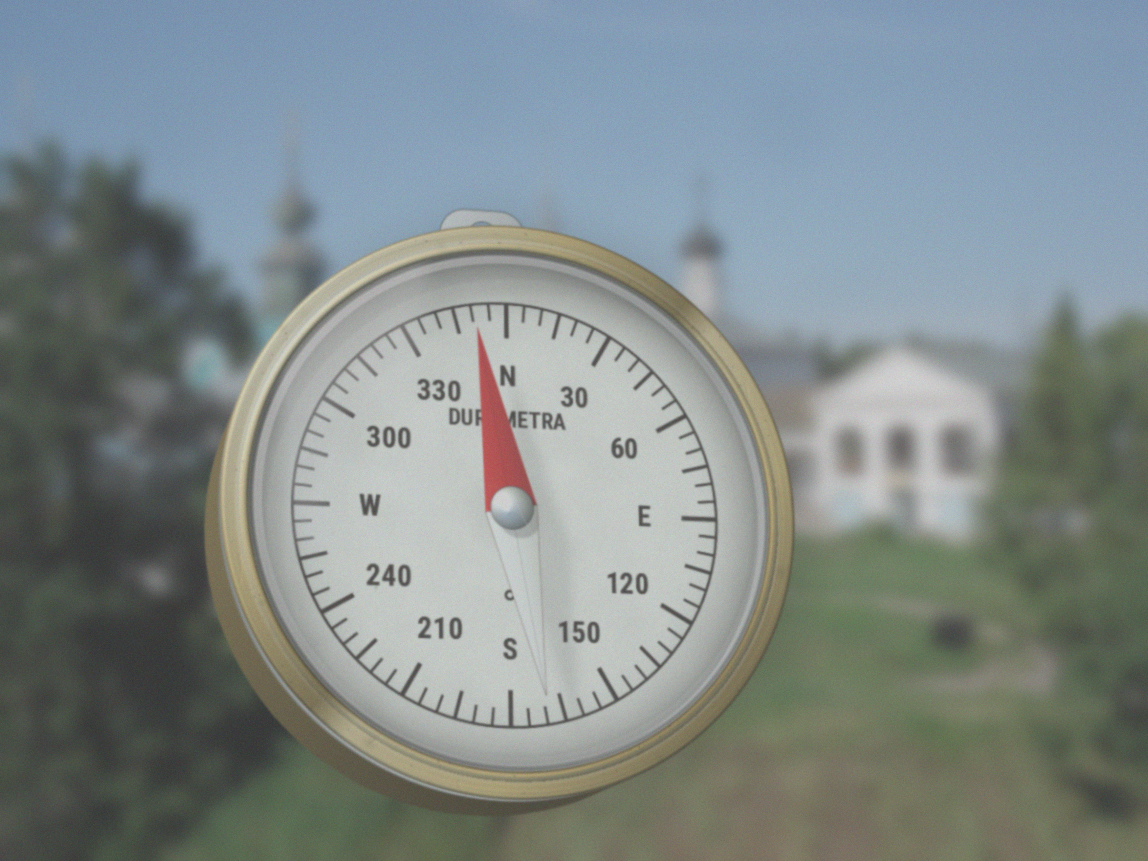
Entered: 350,°
